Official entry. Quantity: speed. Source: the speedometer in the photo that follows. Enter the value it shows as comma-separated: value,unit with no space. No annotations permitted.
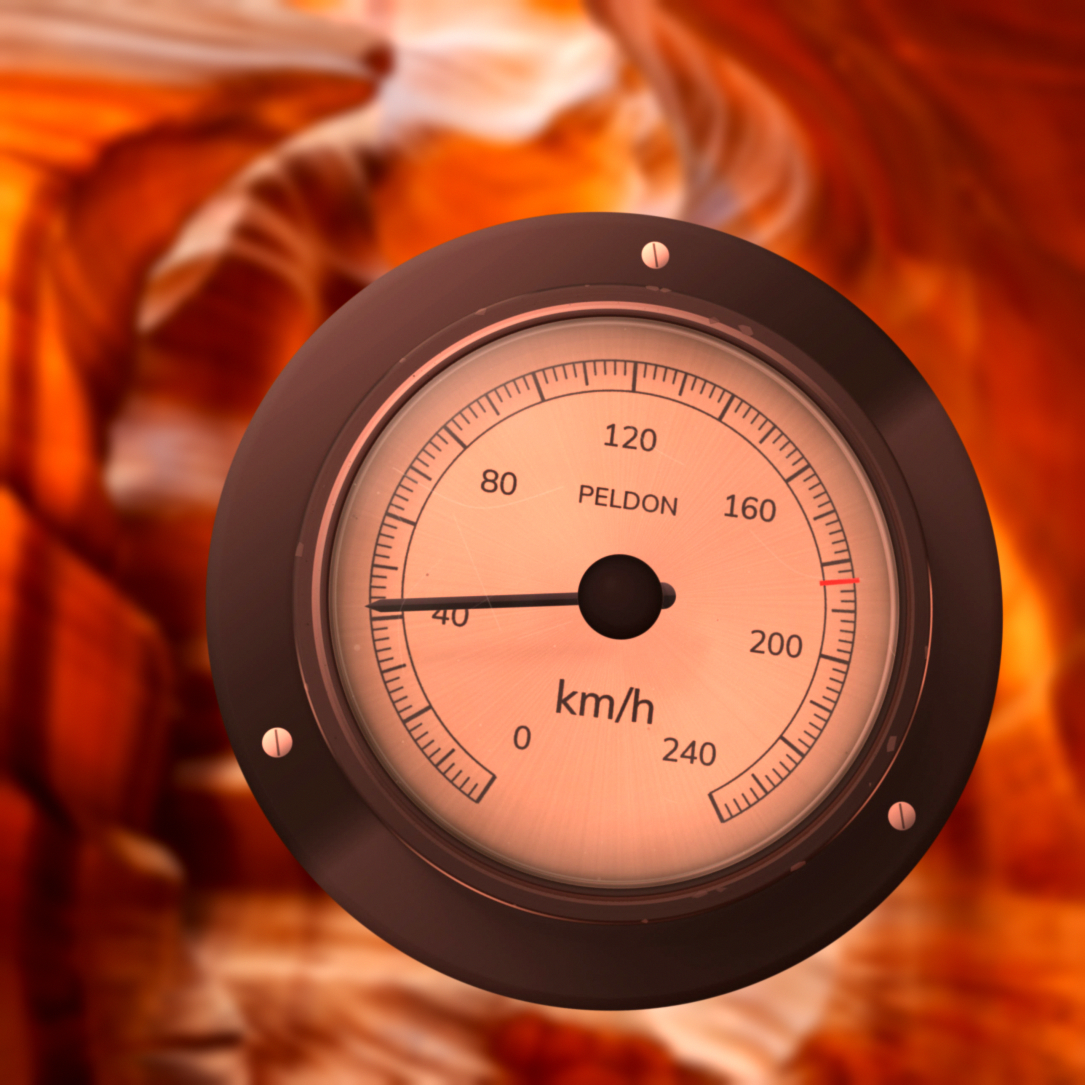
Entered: 42,km/h
